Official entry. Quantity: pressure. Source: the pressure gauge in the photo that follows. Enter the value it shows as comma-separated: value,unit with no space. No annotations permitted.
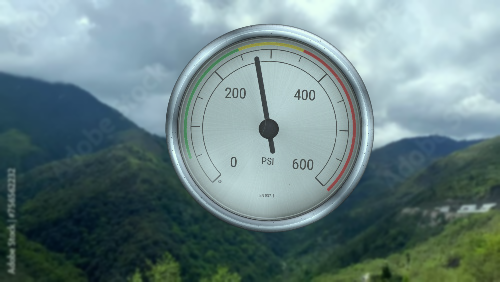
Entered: 275,psi
